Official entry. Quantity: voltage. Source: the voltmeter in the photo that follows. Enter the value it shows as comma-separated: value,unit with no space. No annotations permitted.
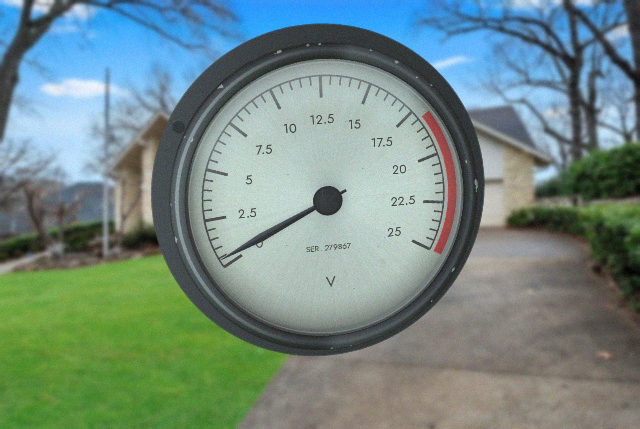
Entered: 0.5,V
